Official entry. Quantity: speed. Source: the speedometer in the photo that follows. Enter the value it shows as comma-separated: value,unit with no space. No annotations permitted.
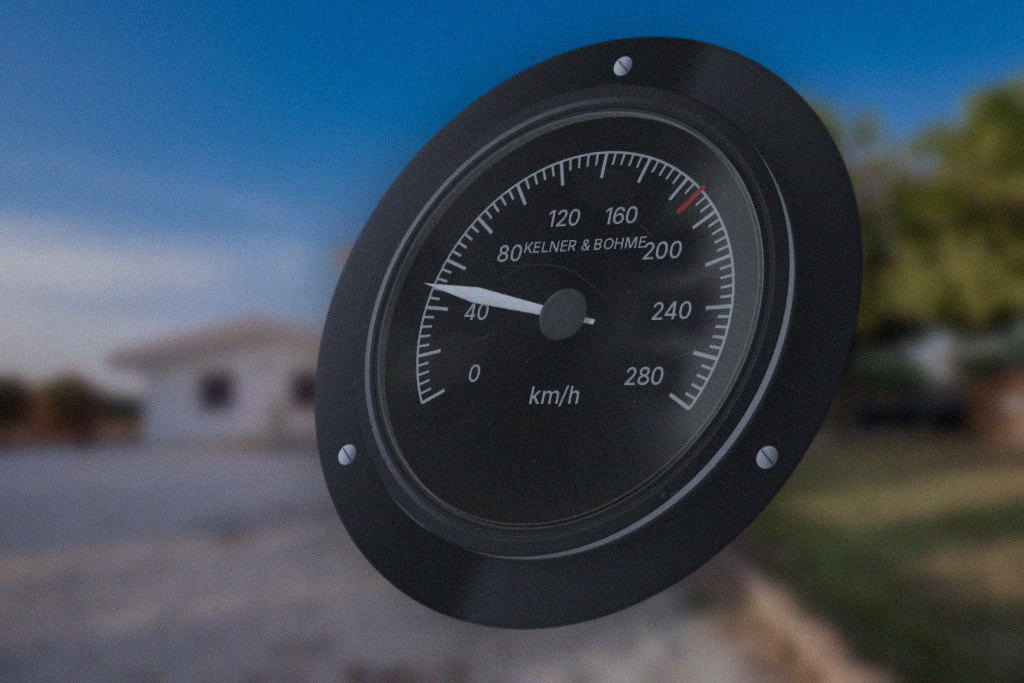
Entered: 48,km/h
